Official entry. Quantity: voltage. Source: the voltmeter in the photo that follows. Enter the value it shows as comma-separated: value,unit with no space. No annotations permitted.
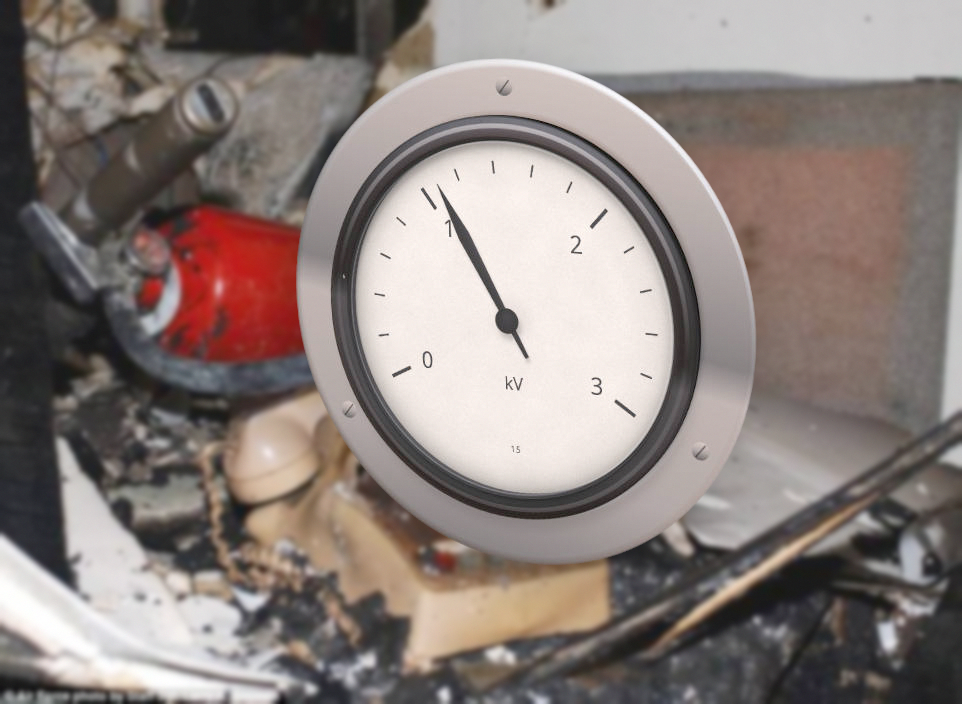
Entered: 1.1,kV
